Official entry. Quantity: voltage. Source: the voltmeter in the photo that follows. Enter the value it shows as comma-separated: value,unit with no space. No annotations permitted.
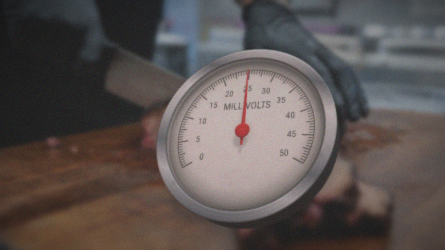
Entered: 25,mV
